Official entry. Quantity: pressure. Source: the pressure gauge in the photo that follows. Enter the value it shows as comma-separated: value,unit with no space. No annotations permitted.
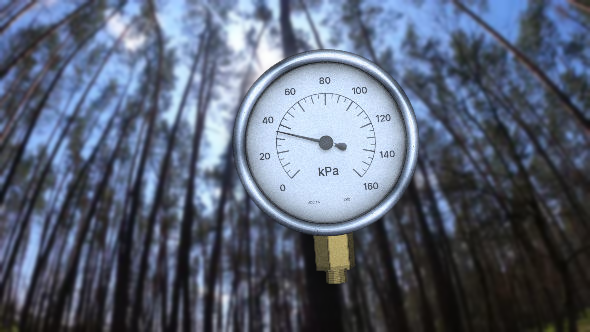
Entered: 35,kPa
